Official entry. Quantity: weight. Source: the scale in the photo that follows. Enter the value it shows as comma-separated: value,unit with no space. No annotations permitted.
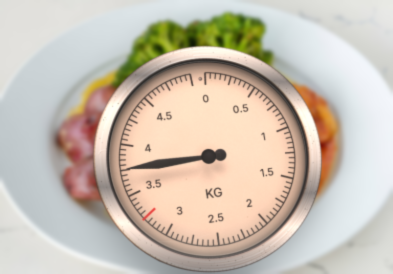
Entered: 3.75,kg
